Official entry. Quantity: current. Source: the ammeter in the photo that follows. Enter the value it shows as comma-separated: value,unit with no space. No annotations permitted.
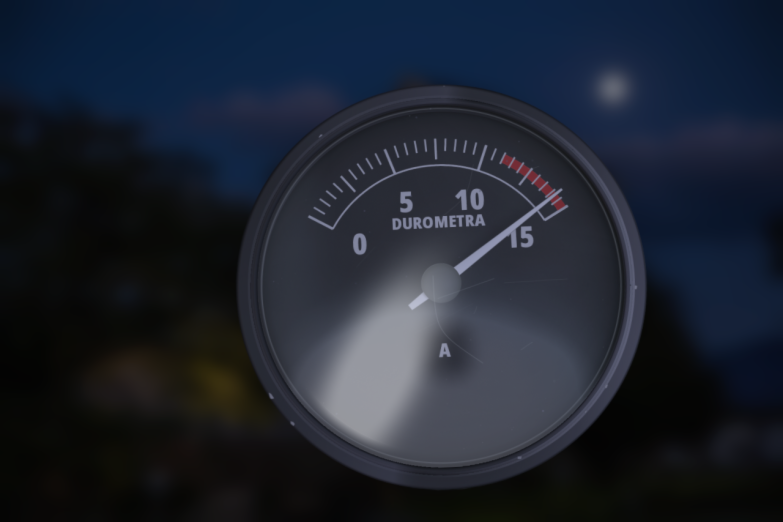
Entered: 14.25,A
